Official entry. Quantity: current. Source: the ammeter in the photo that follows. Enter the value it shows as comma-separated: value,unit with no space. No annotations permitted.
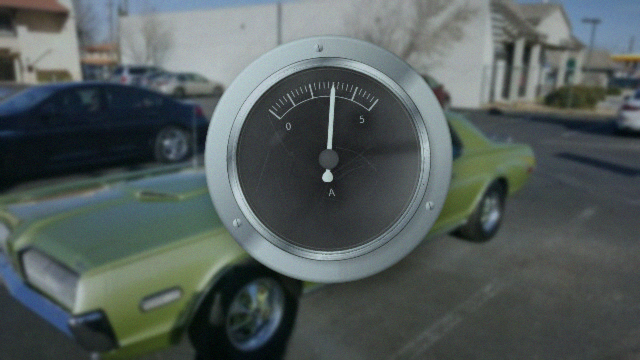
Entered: 3,A
